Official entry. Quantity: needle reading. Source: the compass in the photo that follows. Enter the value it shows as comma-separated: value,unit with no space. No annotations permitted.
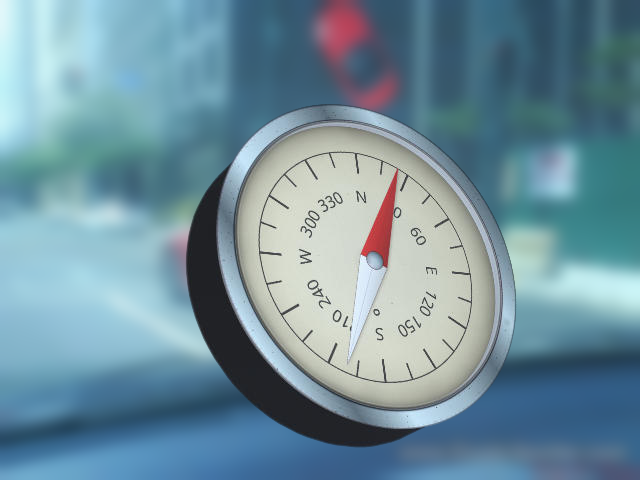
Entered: 22.5,°
